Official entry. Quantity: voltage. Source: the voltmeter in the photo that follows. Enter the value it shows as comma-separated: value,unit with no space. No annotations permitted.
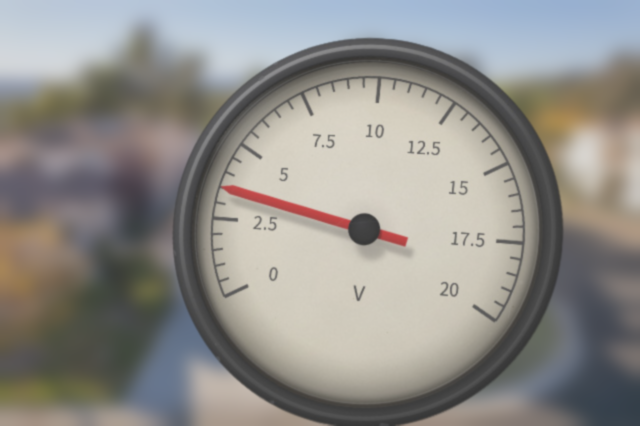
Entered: 3.5,V
